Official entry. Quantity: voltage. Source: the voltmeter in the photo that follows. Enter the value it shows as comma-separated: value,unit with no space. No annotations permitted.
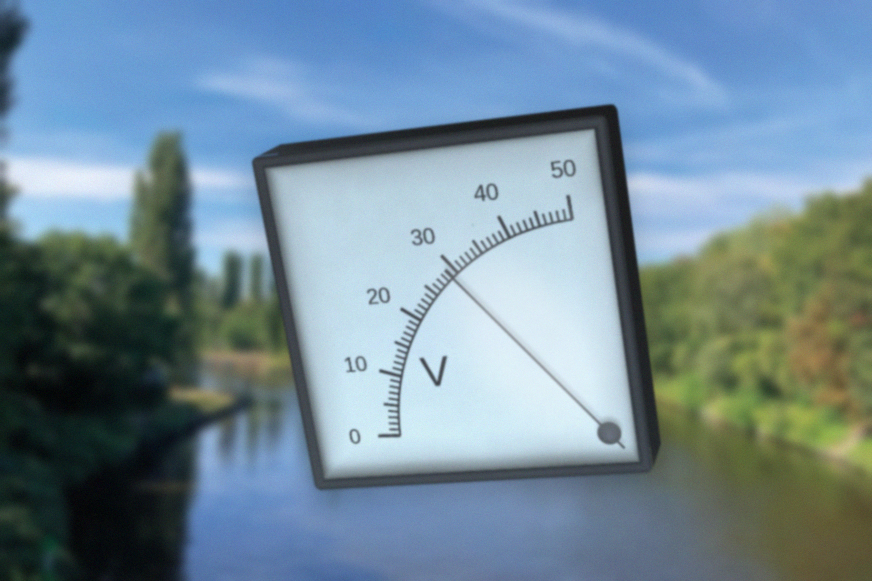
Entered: 29,V
